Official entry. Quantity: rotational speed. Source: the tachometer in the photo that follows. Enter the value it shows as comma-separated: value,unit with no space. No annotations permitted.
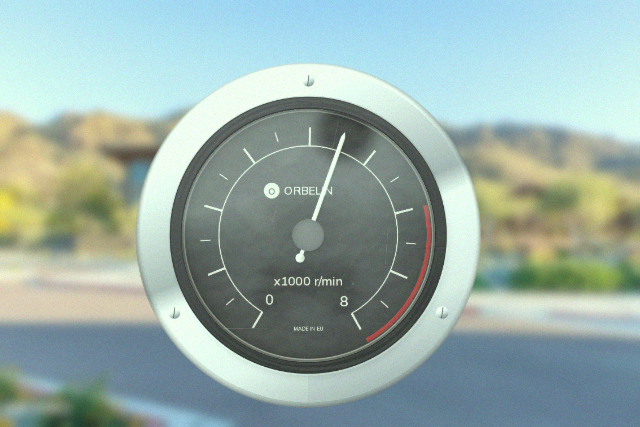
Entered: 4500,rpm
